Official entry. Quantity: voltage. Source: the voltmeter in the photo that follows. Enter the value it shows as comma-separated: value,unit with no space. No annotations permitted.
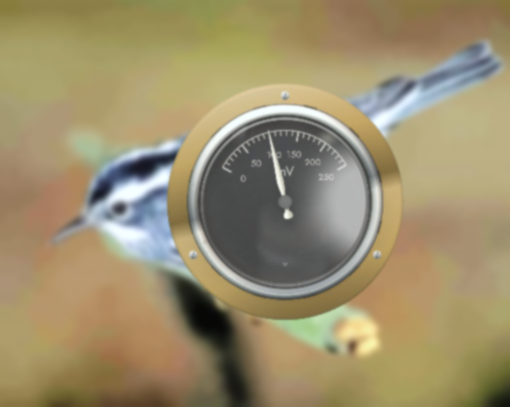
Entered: 100,mV
